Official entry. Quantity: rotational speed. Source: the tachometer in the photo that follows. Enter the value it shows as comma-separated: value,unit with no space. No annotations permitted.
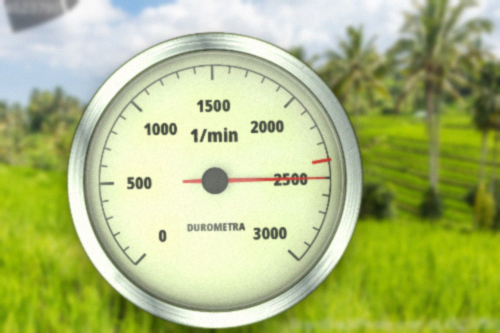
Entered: 2500,rpm
